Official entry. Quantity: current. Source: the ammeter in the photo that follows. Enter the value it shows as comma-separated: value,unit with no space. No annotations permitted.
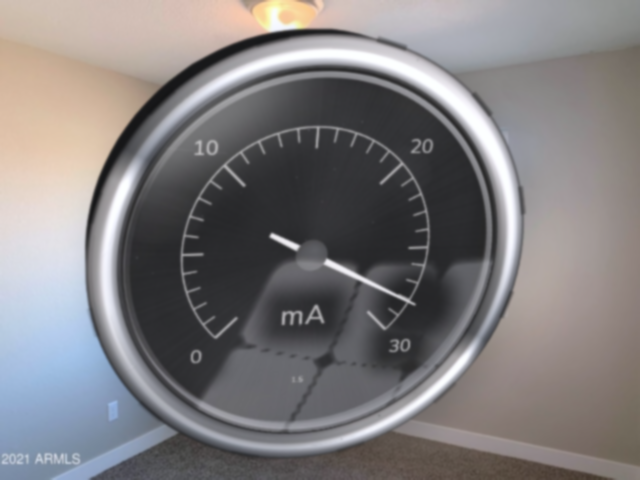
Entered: 28,mA
